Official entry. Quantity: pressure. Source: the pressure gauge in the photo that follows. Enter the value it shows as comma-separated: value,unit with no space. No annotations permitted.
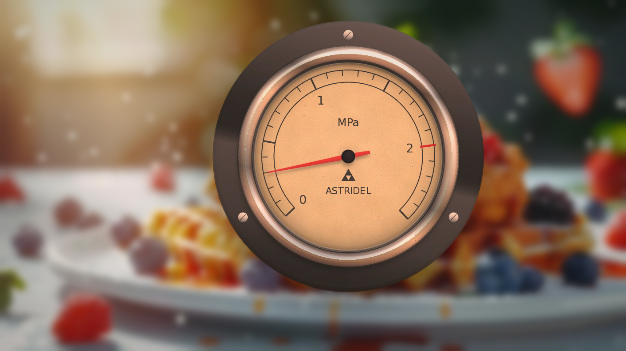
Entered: 0.3,MPa
